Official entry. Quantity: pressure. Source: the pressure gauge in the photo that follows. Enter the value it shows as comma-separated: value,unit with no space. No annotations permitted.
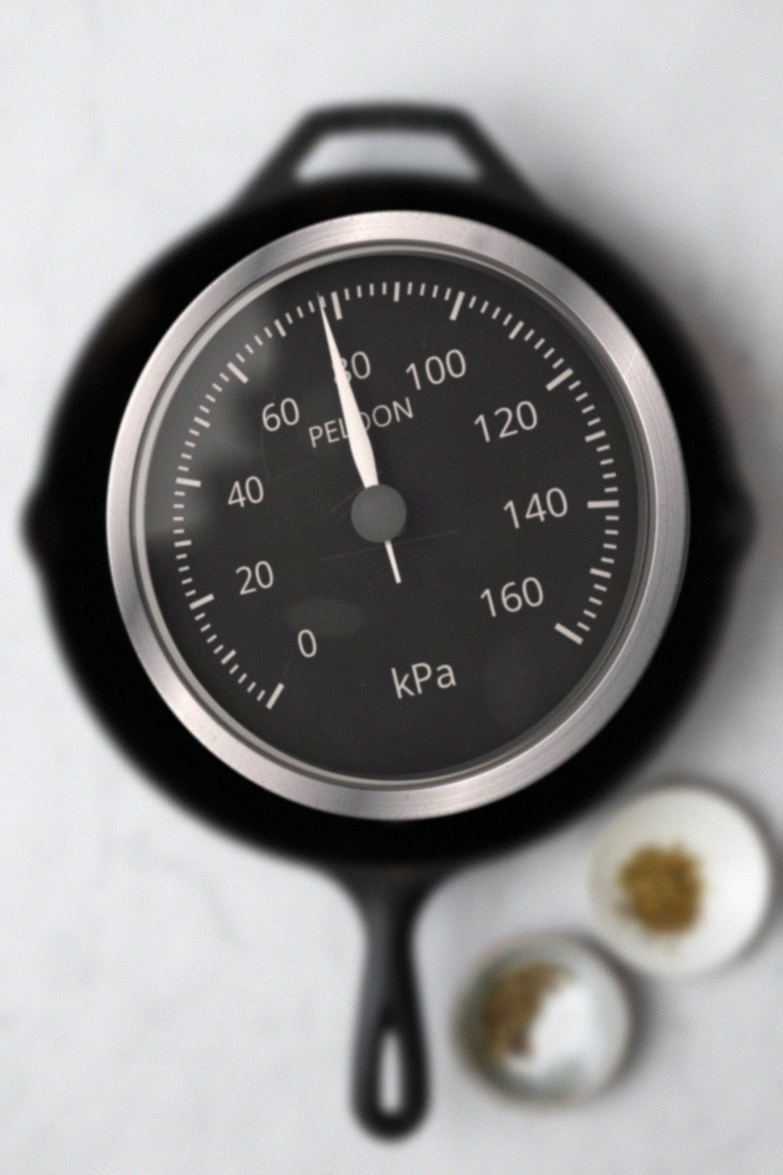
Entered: 78,kPa
